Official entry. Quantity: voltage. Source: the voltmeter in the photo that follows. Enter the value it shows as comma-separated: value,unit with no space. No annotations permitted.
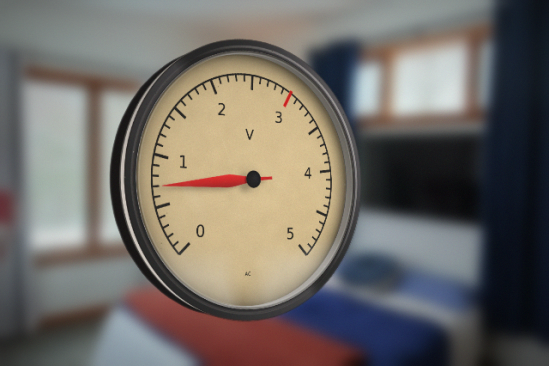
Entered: 0.7,V
